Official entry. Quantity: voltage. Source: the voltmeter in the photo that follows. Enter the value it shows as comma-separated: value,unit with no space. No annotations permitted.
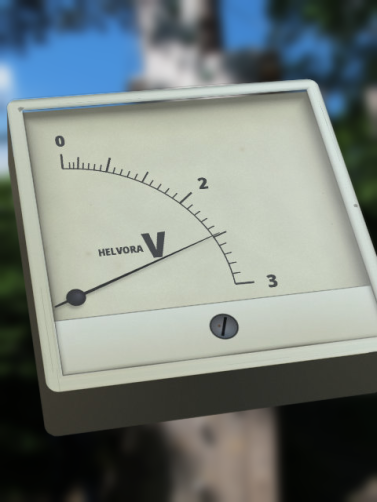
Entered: 2.5,V
